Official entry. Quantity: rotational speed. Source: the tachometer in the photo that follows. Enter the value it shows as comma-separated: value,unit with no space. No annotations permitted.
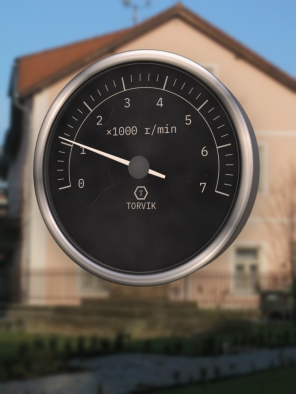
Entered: 1100,rpm
